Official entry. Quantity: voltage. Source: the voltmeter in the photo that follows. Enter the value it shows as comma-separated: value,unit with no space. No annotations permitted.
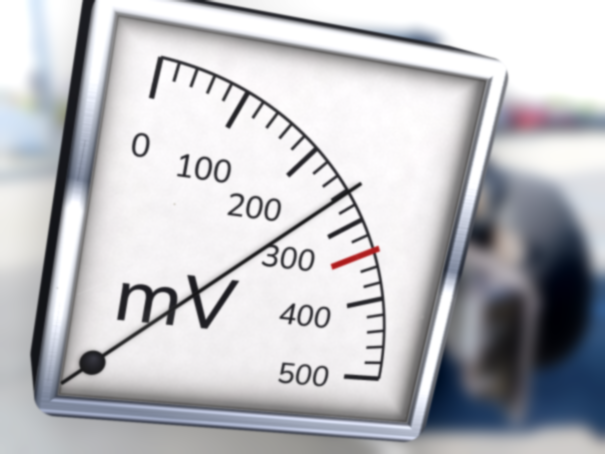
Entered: 260,mV
